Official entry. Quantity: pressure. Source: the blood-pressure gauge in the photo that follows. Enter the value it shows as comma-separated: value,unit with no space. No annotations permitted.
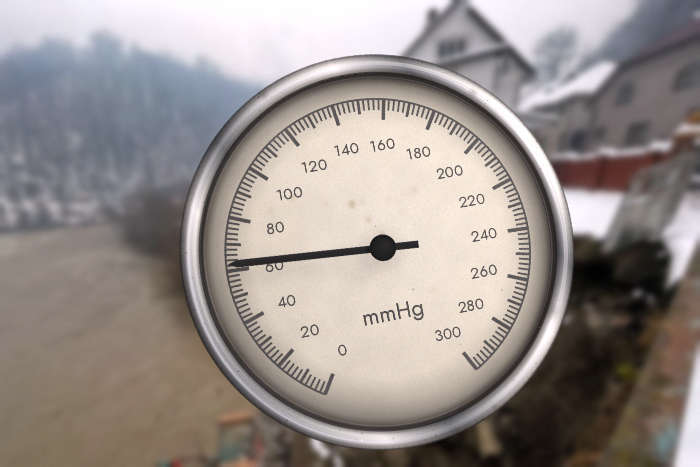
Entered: 62,mmHg
